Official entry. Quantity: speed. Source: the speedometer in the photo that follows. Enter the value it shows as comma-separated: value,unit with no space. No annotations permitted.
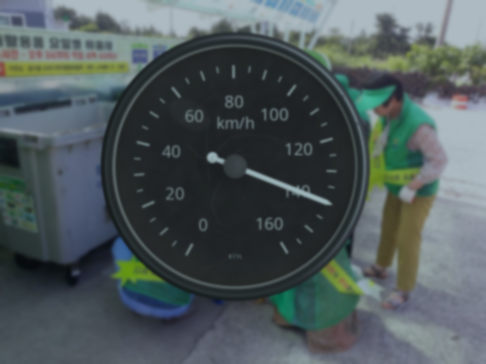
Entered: 140,km/h
